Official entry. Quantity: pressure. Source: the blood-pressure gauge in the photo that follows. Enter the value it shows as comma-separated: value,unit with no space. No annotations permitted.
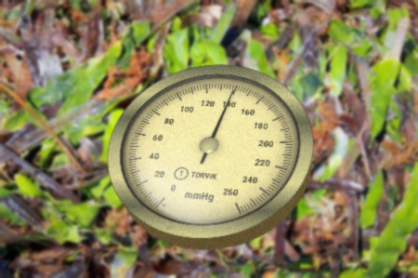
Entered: 140,mmHg
